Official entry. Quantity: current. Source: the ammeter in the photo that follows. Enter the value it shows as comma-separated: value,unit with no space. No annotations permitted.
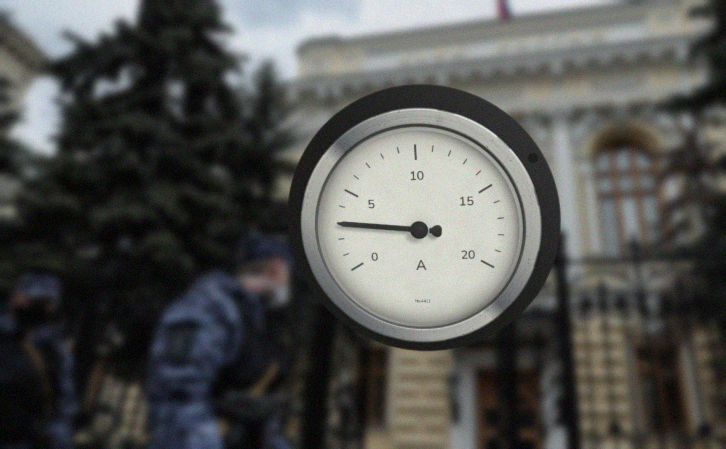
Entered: 3,A
